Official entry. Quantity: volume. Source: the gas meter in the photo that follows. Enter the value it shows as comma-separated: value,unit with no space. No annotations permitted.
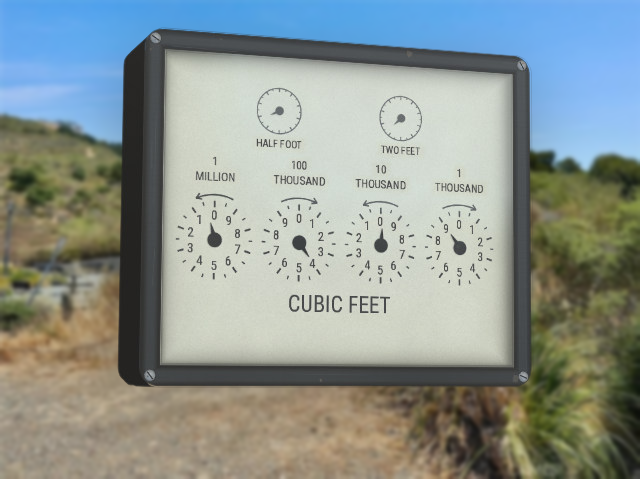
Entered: 39900,ft³
